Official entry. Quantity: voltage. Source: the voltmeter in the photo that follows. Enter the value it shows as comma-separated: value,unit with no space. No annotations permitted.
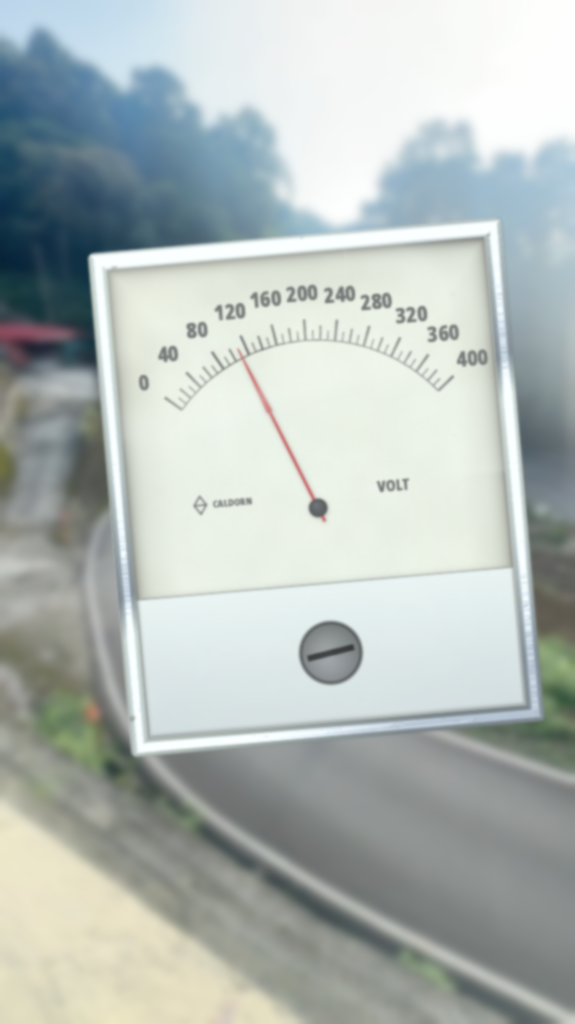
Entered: 110,V
